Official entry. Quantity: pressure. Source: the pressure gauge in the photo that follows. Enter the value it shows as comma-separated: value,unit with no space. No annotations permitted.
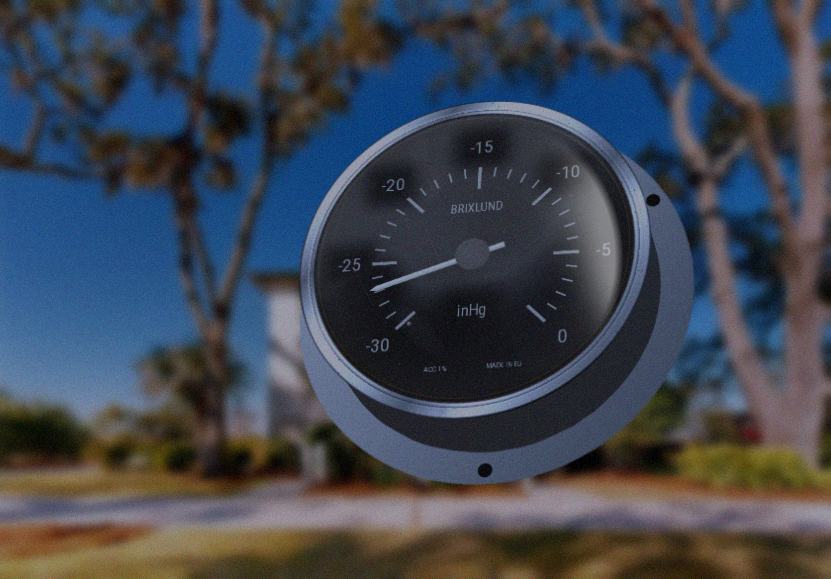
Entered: -27,inHg
